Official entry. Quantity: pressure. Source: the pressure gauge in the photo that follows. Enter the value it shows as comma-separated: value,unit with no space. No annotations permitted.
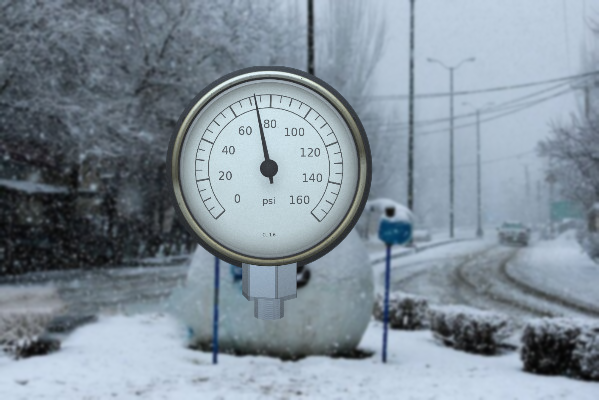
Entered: 72.5,psi
